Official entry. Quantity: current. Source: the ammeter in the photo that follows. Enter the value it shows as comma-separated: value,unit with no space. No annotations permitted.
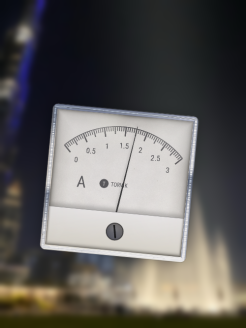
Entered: 1.75,A
